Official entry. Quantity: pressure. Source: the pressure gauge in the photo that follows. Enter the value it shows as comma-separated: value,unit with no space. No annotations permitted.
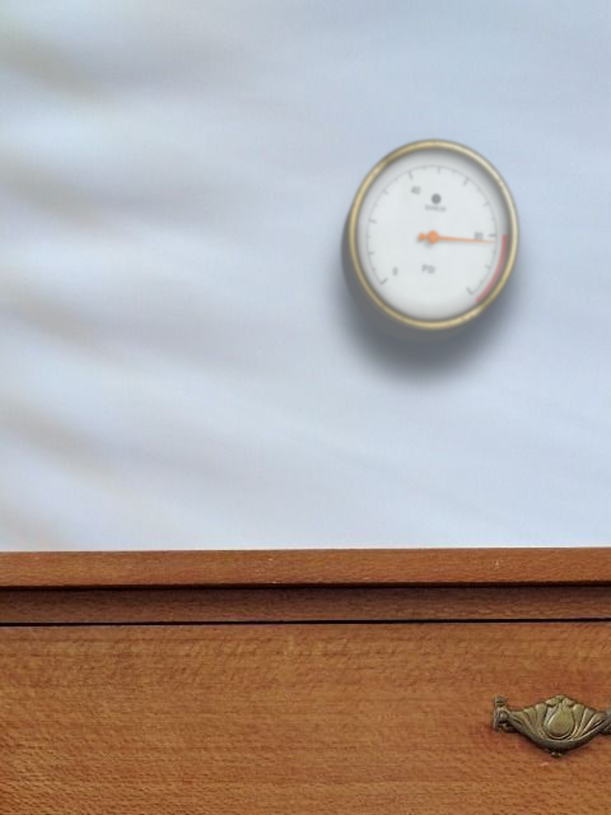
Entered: 82.5,psi
